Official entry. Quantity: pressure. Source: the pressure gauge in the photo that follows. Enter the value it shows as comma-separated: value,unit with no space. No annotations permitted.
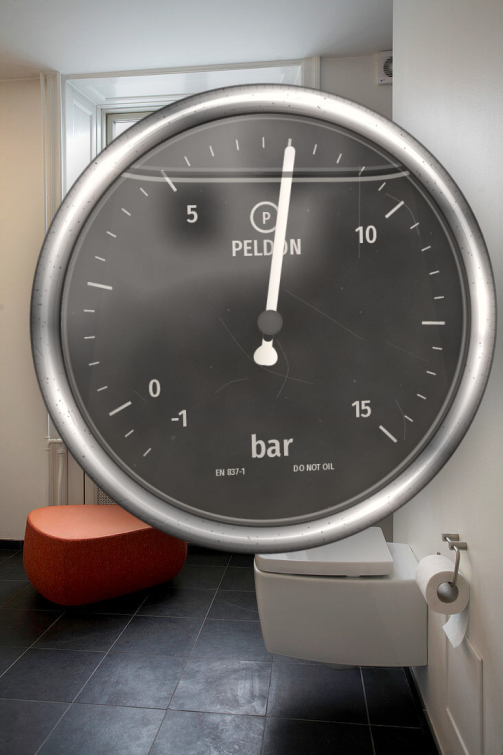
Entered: 7.5,bar
